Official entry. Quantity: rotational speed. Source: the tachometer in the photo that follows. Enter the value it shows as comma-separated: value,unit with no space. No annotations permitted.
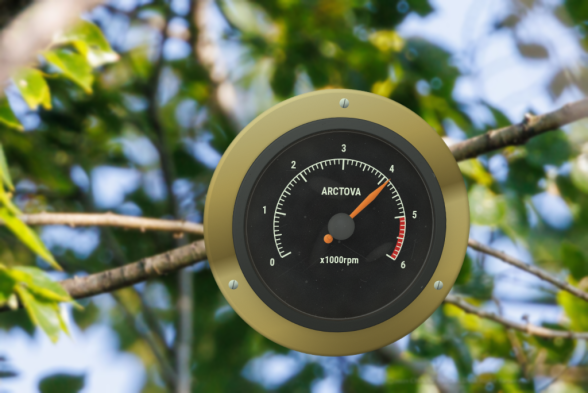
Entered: 4100,rpm
